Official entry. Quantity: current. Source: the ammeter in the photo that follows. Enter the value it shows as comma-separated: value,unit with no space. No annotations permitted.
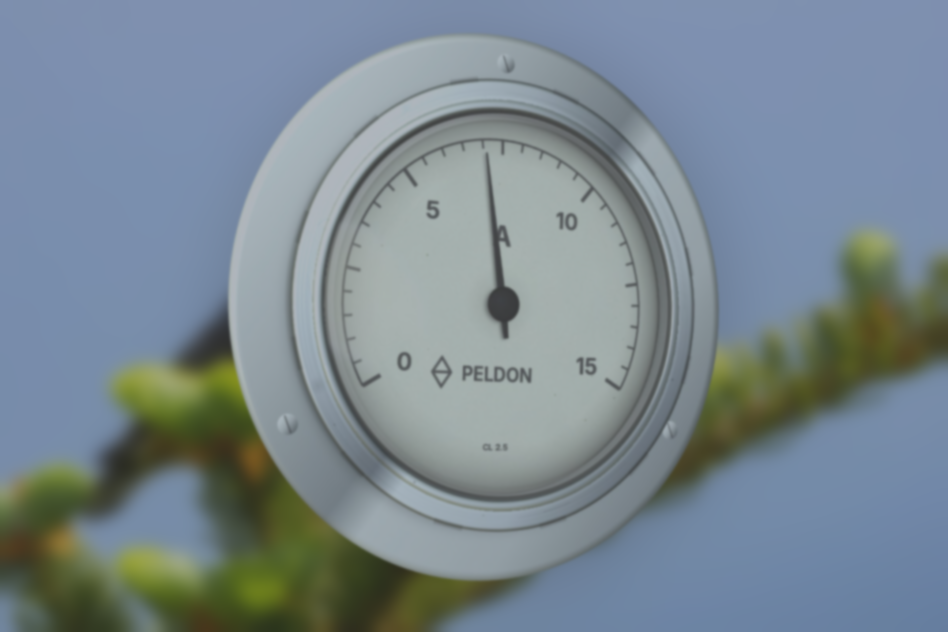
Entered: 7,A
